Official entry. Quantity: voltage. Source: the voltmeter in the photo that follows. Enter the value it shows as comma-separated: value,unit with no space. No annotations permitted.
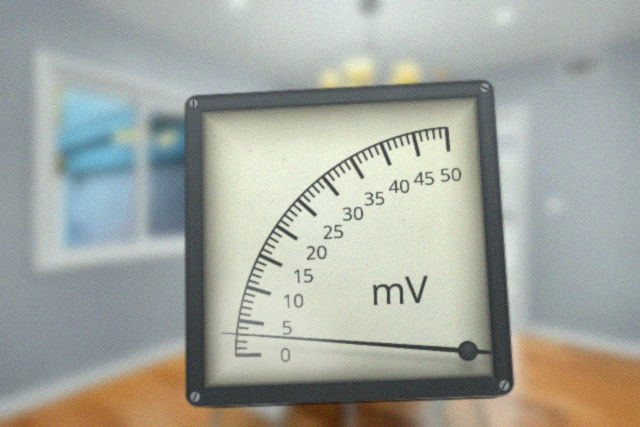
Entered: 3,mV
